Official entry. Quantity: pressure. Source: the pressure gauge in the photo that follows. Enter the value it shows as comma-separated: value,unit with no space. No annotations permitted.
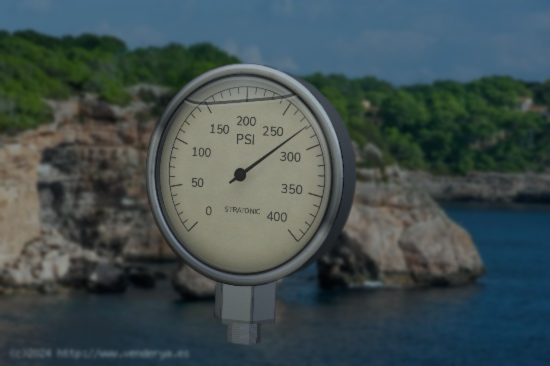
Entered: 280,psi
